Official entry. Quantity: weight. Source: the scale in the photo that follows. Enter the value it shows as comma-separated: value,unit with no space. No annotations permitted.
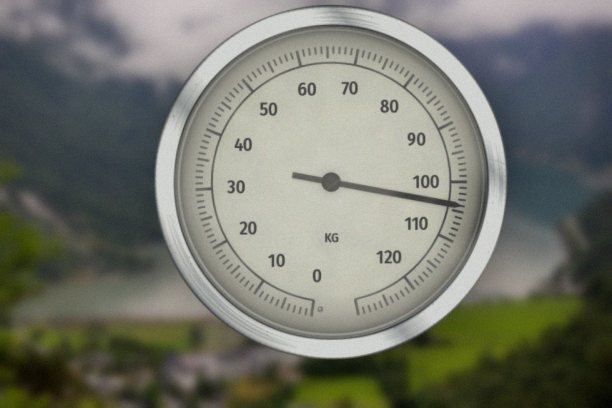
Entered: 104,kg
